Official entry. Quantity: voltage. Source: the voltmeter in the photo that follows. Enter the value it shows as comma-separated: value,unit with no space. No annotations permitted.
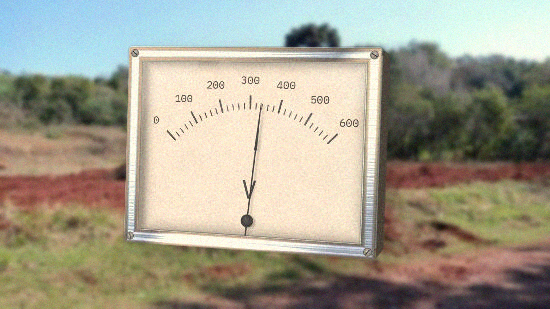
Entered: 340,V
